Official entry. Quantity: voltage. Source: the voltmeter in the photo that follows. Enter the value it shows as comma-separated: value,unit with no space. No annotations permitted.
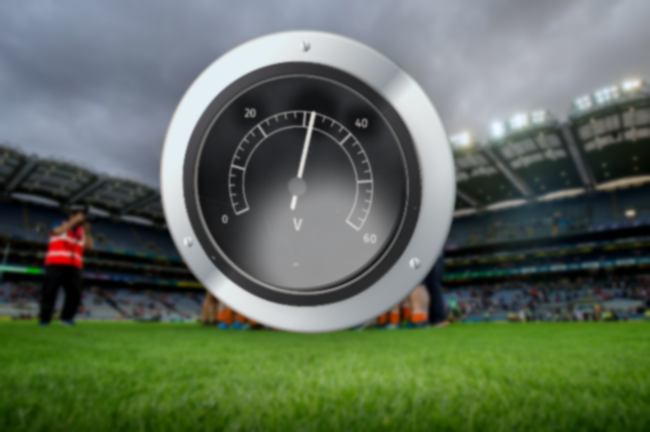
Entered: 32,V
